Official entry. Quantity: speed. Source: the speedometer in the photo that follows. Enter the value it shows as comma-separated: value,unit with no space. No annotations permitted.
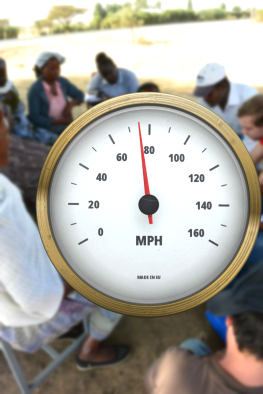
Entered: 75,mph
